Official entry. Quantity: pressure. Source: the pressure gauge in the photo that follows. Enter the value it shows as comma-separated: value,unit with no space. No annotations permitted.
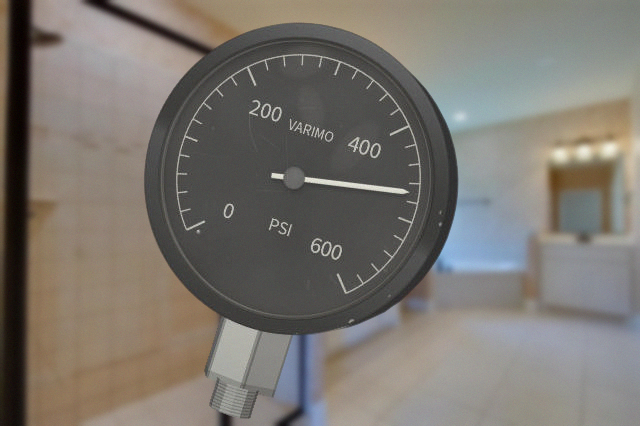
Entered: 470,psi
